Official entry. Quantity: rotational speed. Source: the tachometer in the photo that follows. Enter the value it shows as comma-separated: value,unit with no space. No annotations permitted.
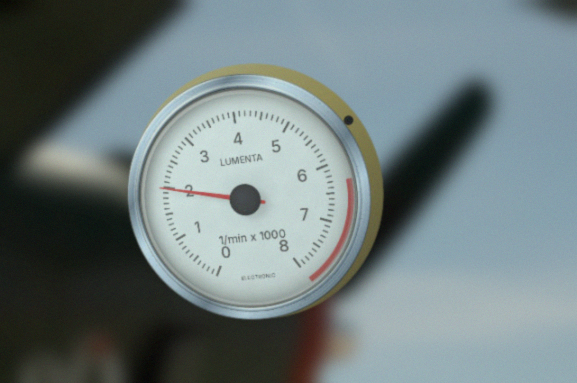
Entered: 2000,rpm
